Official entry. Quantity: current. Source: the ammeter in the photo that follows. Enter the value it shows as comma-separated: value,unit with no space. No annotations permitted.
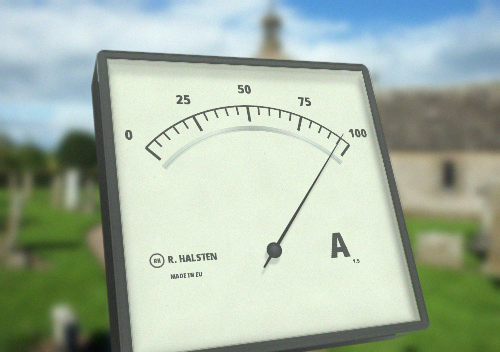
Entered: 95,A
